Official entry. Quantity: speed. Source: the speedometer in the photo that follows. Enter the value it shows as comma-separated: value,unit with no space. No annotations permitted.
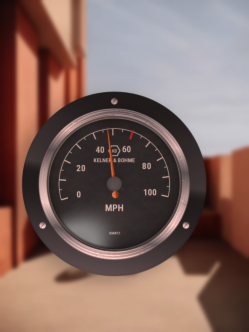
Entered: 47.5,mph
